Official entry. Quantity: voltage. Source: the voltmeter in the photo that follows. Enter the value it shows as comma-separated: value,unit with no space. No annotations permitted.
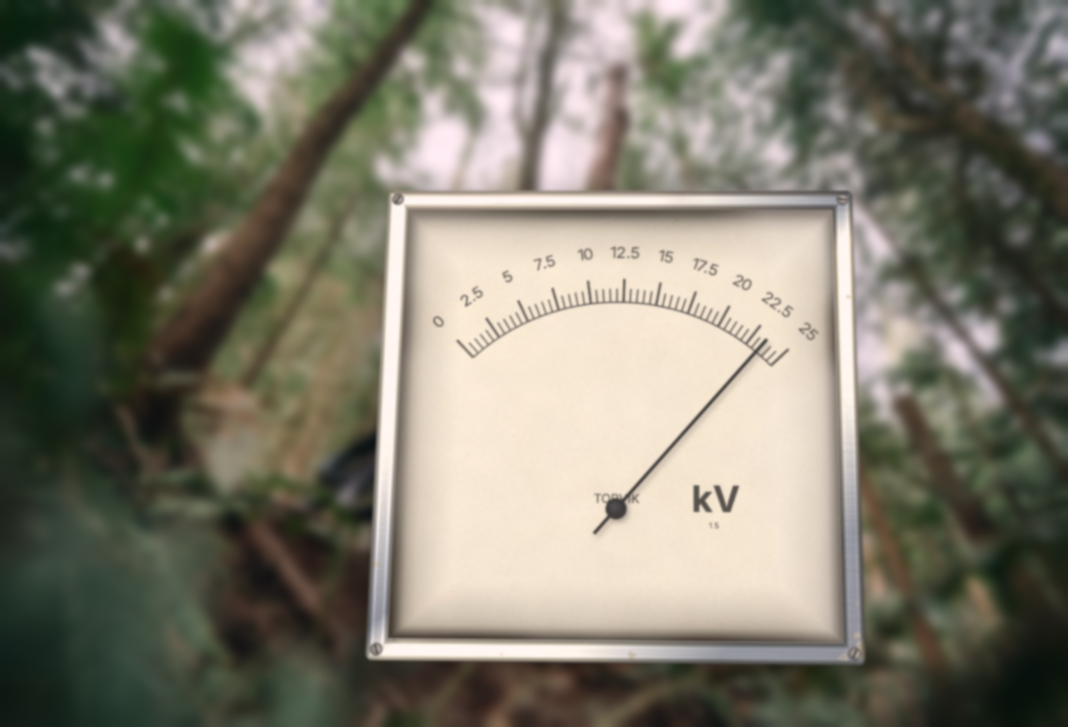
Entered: 23.5,kV
